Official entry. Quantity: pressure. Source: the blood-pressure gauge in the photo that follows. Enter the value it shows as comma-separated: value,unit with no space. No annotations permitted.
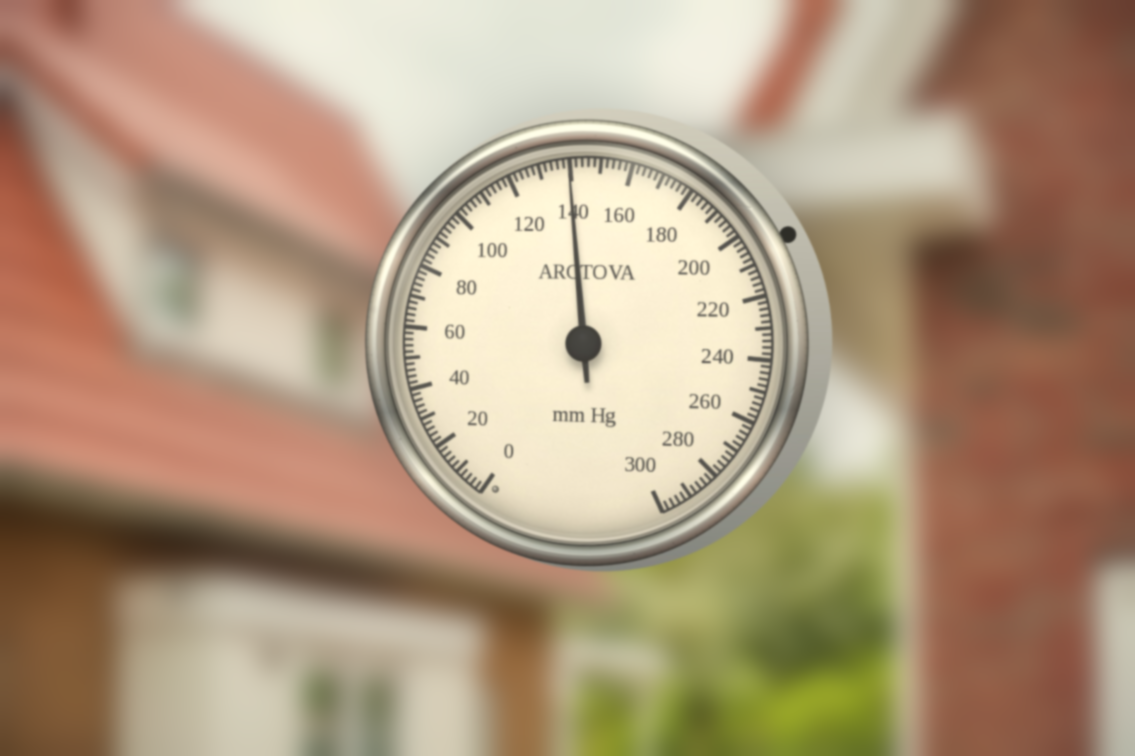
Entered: 140,mmHg
